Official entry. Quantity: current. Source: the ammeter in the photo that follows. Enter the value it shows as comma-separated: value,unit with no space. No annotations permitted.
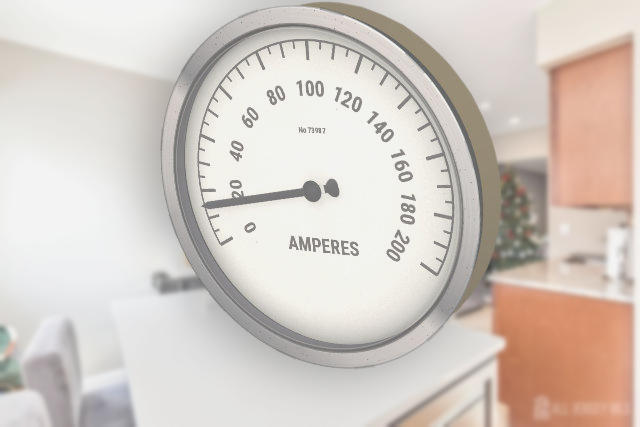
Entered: 15,A
